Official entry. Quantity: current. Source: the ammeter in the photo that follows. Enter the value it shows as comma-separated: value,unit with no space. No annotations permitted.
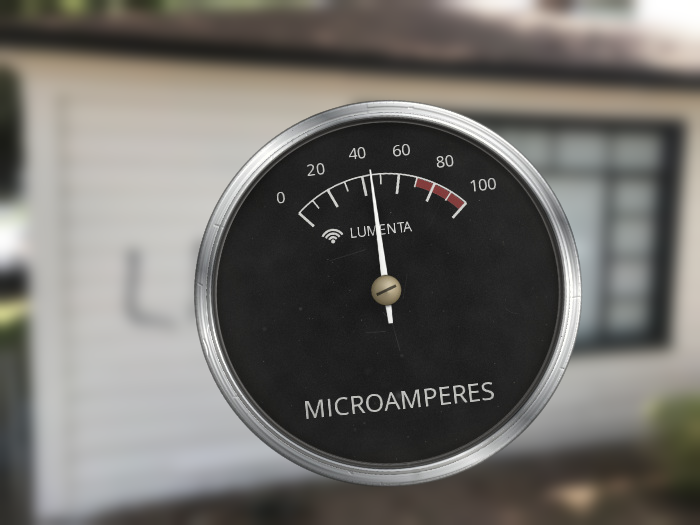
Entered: 45,µA
